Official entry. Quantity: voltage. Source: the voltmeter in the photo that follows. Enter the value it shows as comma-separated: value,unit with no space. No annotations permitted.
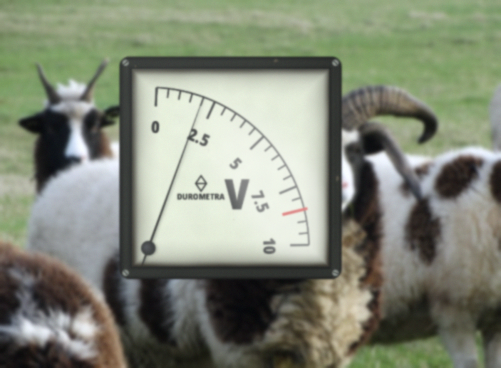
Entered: 2,V
